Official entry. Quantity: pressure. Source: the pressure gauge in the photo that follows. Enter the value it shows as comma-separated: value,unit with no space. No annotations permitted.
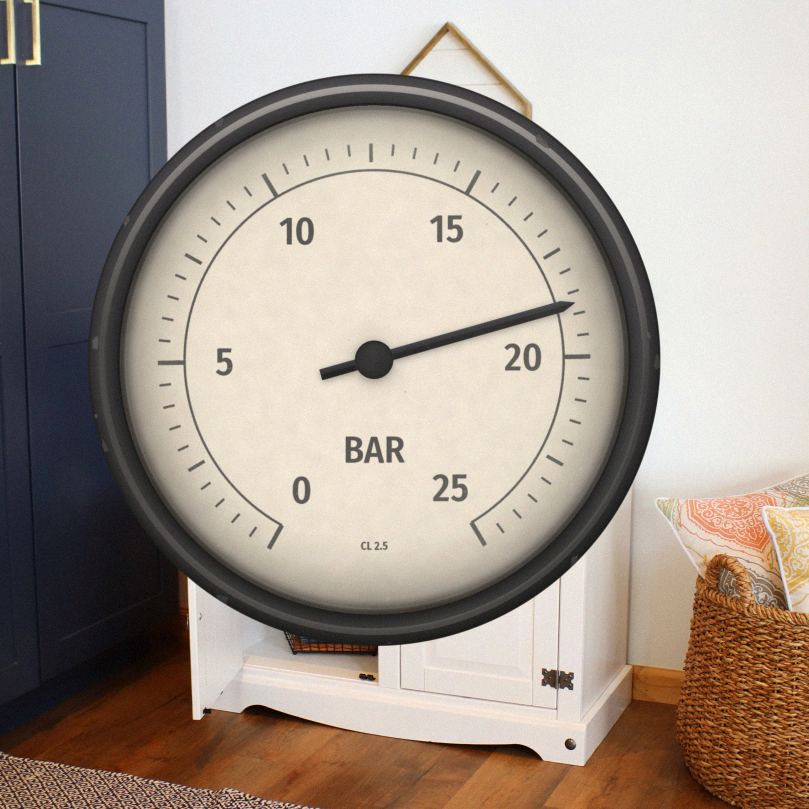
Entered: 18.75,bar
